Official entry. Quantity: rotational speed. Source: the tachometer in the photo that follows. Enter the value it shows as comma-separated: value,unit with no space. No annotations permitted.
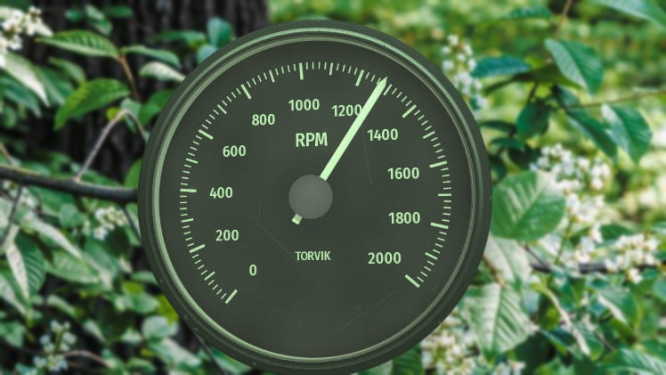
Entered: 1280,rpm
